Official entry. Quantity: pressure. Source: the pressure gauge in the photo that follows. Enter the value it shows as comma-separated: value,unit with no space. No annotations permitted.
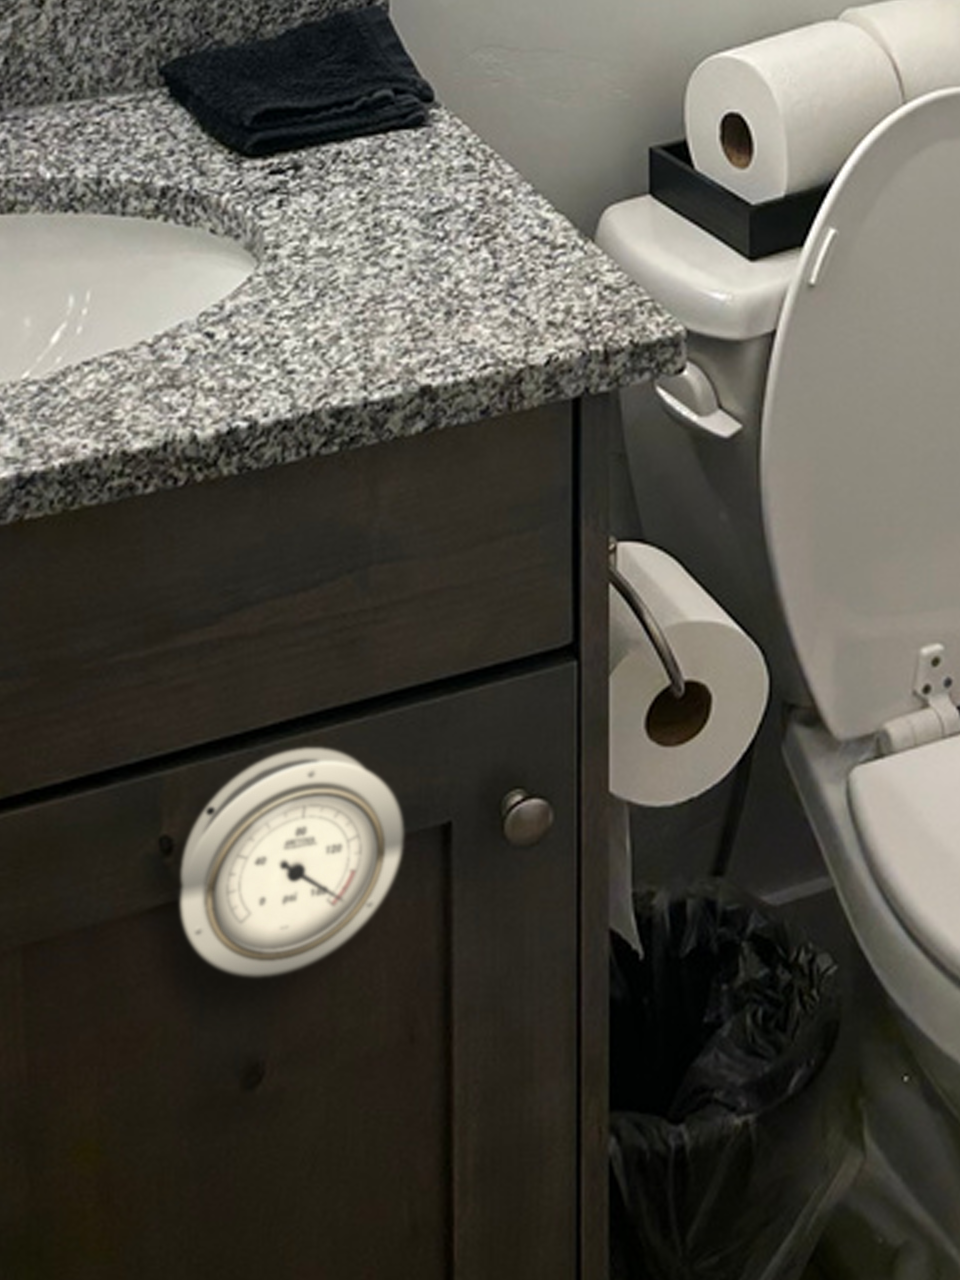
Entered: 155,psi
